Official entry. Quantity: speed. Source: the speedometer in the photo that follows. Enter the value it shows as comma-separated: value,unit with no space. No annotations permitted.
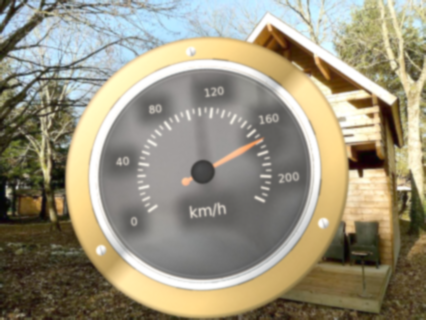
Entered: 170,km/h
